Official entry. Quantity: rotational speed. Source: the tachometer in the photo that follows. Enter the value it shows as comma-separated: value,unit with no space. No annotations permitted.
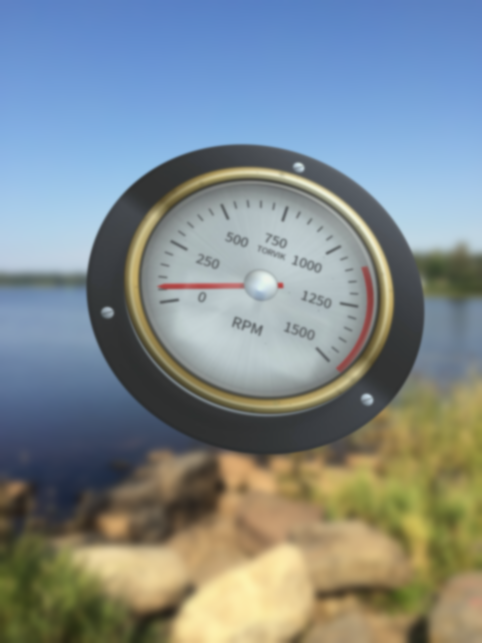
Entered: 50,rpm
